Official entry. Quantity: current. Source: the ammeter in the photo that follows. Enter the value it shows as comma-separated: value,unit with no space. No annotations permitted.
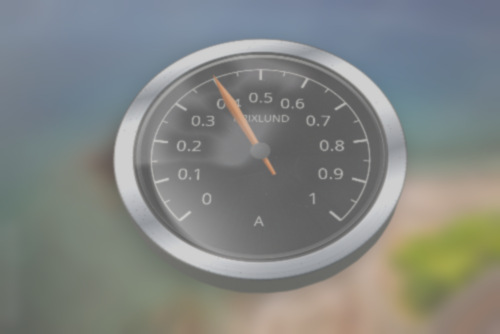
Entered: 0.4,A
